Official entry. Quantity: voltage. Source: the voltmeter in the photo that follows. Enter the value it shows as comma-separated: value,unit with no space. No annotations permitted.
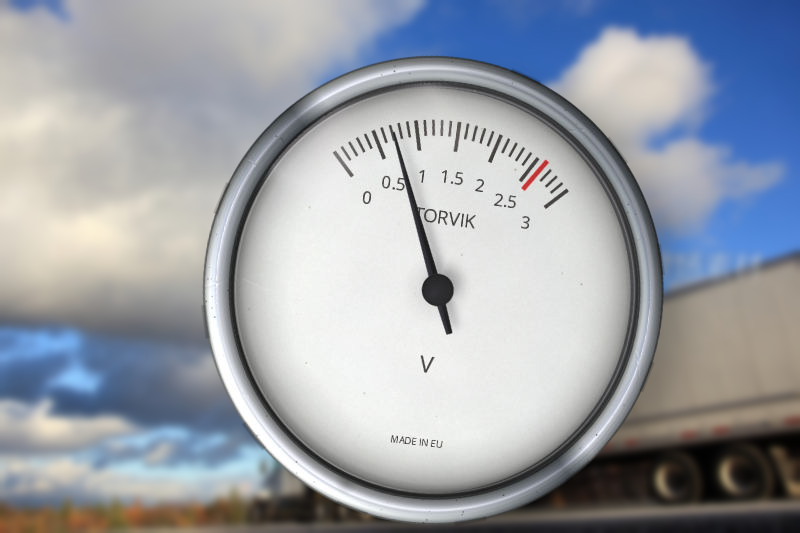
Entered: 0.7,V
